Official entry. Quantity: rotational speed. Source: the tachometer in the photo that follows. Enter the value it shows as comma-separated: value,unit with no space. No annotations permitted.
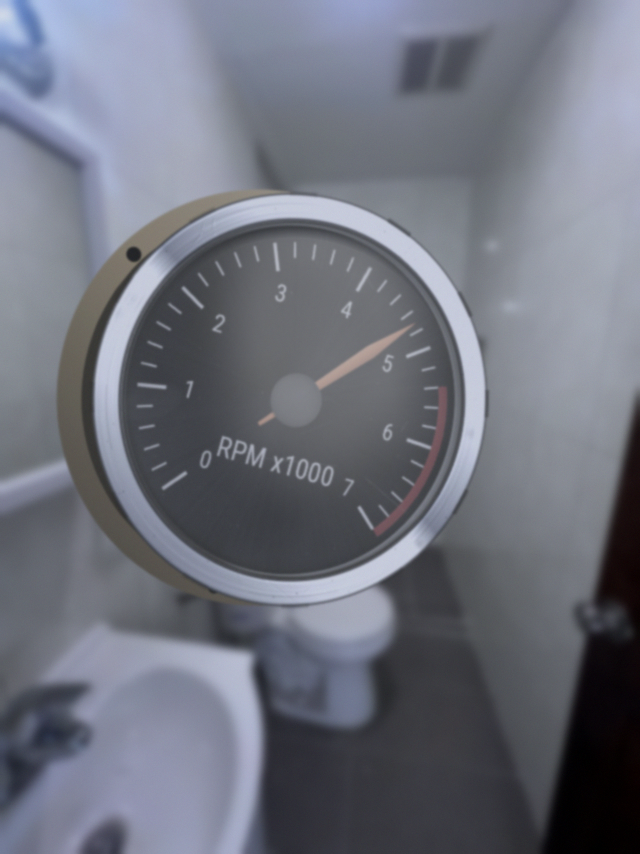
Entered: 4700,rpm
